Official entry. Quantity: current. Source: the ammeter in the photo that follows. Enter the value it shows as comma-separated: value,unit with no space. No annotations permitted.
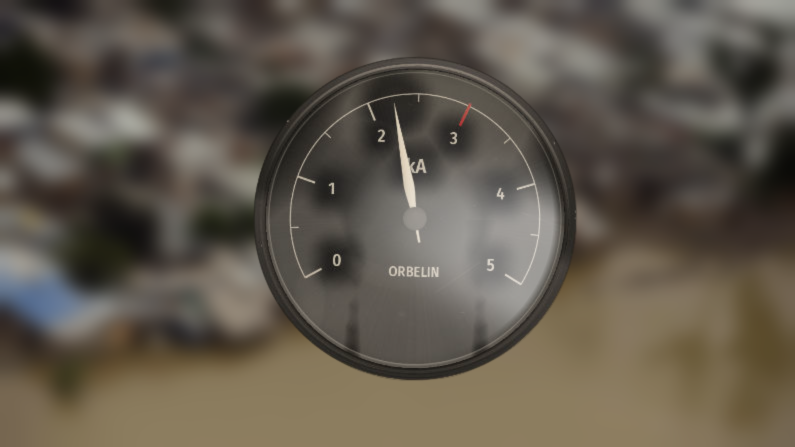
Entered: 2.25,kA
